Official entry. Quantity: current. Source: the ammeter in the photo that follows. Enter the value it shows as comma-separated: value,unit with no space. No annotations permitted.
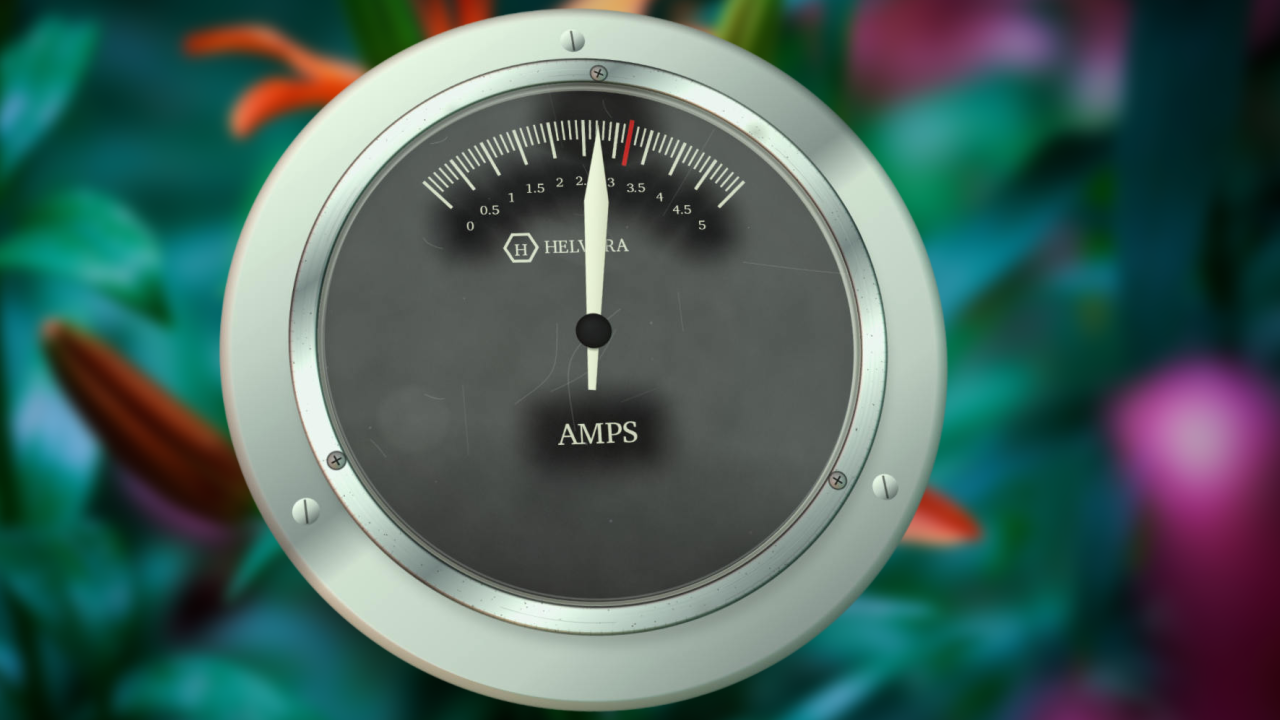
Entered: 2.7,A
